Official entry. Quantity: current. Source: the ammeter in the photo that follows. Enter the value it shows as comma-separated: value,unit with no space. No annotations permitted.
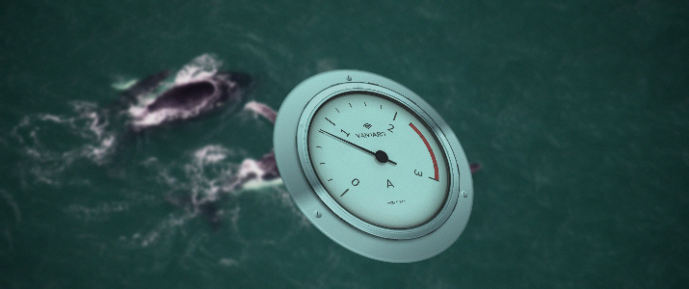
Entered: 0.8,A
